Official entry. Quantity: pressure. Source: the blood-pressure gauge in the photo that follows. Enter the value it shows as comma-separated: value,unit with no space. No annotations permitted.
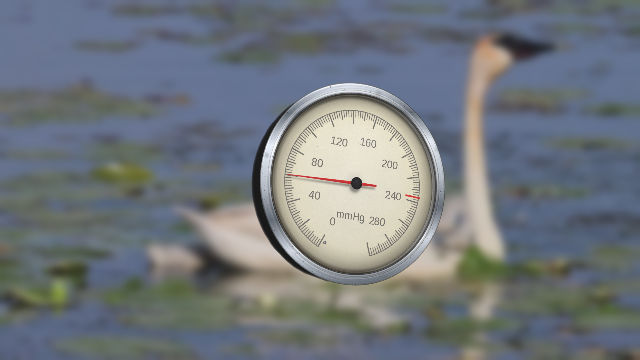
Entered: 60,mmHg
